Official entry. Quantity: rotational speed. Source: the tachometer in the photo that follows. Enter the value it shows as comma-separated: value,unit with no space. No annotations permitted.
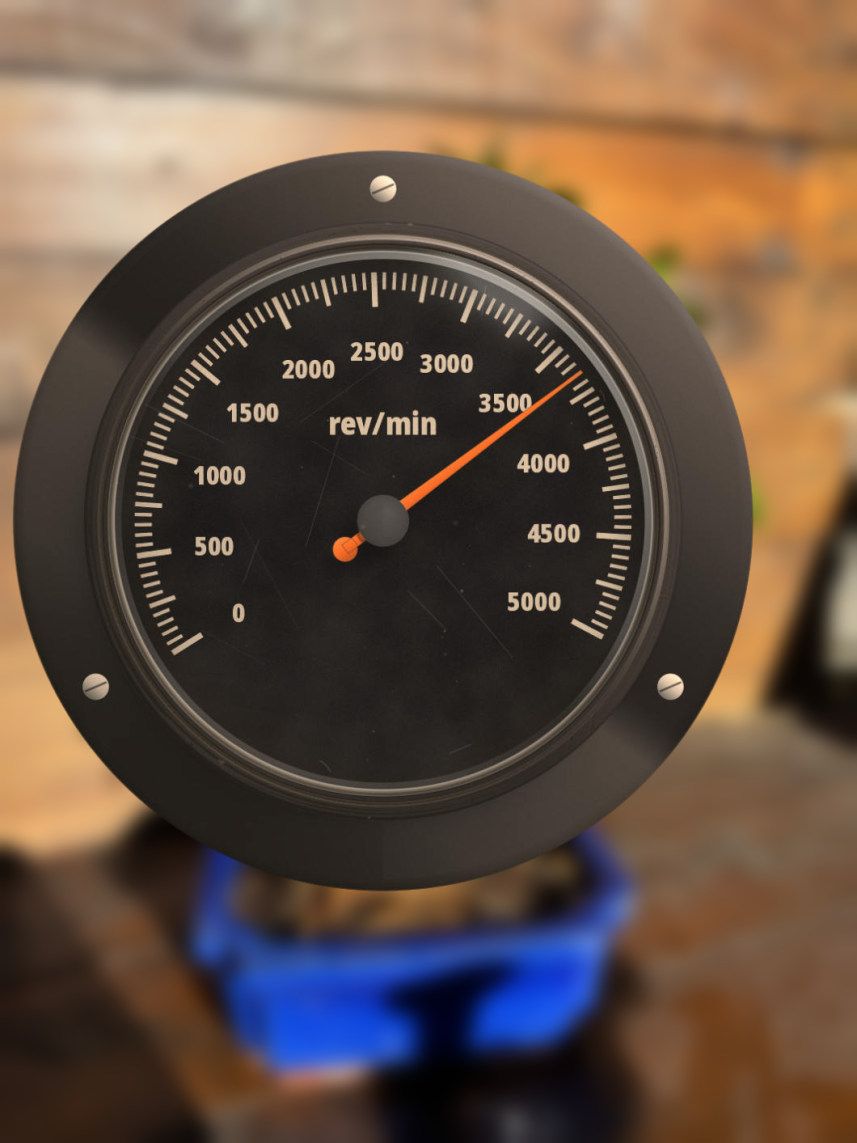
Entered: 3650,rpm
